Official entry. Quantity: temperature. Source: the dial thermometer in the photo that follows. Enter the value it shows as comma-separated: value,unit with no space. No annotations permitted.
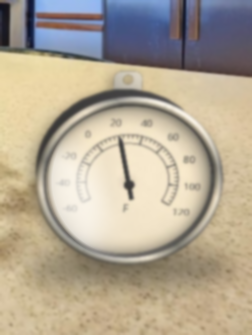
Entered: 20,°F
